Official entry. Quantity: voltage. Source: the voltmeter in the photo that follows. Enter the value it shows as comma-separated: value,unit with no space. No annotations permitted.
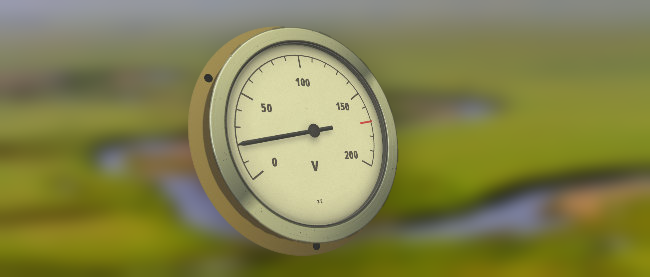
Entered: 20,V
